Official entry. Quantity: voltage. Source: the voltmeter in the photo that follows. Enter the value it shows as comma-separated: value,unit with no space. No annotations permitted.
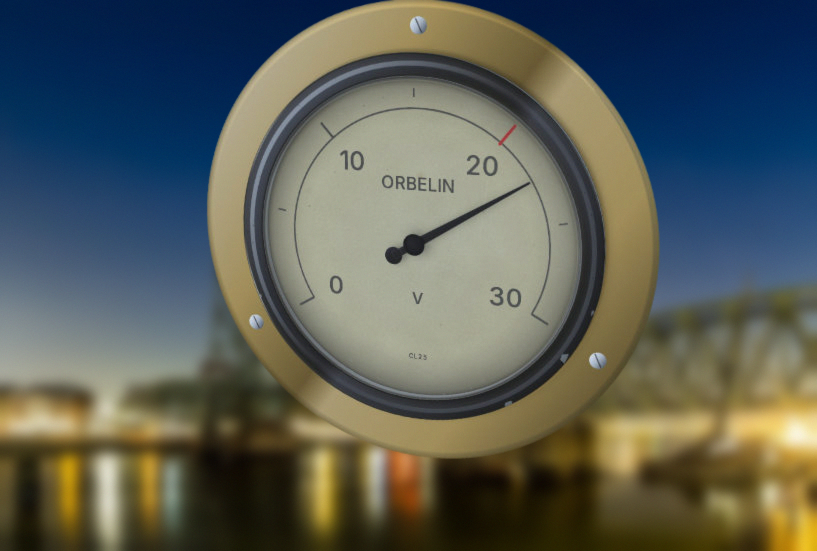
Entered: 22.5,V
